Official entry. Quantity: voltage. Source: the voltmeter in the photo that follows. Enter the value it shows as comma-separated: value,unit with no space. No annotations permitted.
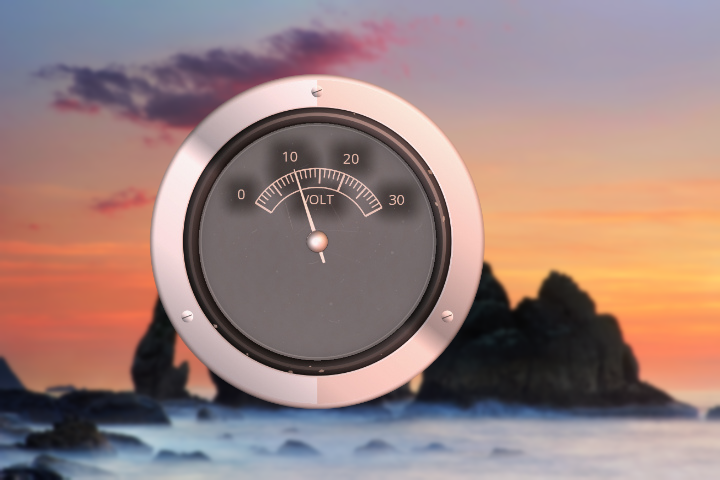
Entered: 10,V
